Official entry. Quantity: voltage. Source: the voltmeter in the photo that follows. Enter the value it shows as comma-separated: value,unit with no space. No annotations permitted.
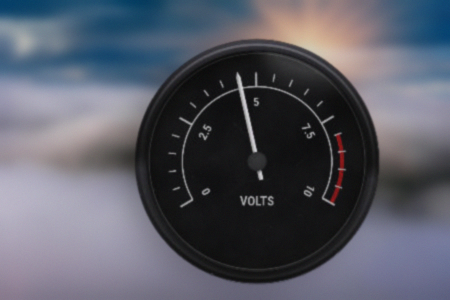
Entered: 4.5,V
